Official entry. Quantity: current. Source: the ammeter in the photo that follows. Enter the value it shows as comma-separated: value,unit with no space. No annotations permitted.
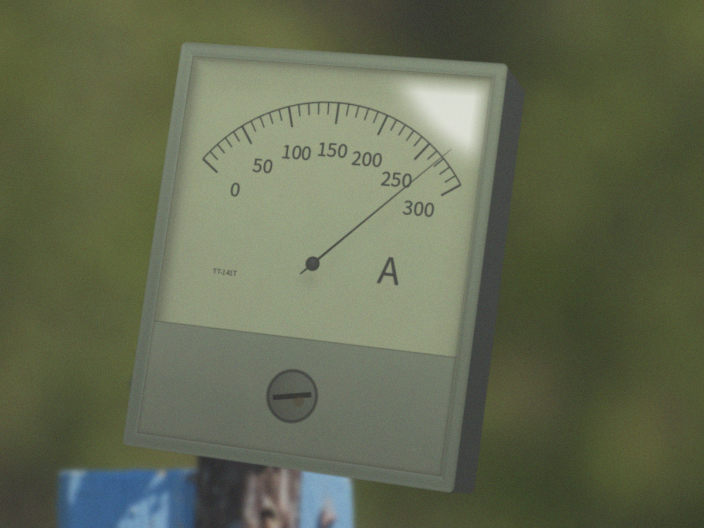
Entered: 270,A
